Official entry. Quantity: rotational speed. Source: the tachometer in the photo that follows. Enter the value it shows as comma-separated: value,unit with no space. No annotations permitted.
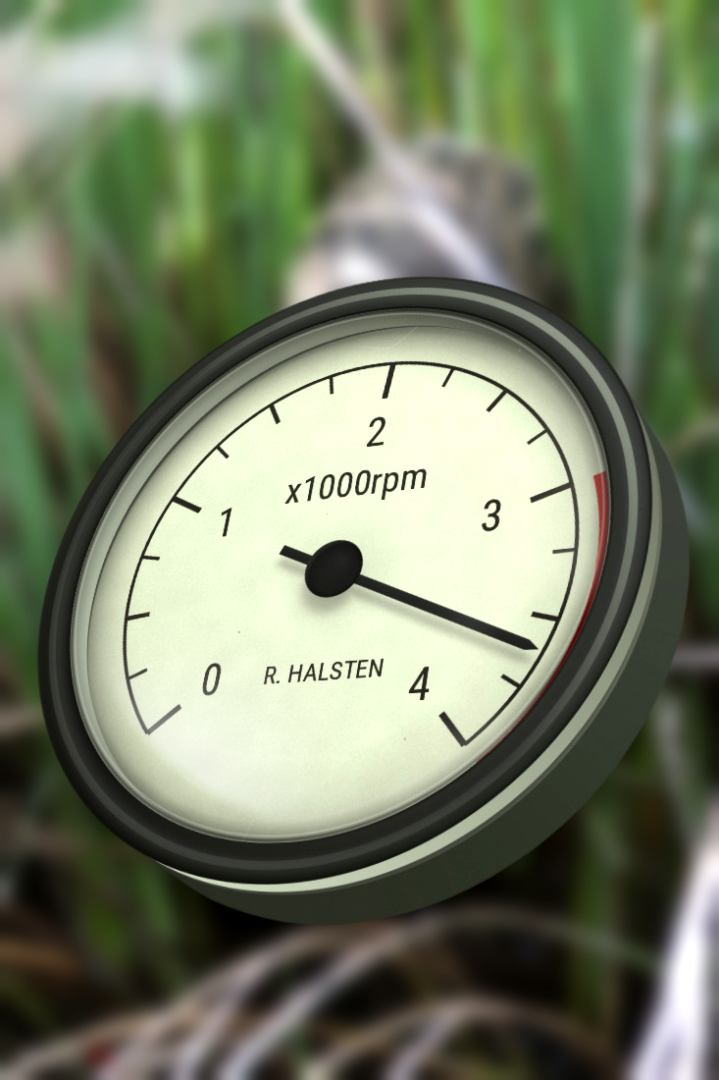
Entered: 3625,rpm
